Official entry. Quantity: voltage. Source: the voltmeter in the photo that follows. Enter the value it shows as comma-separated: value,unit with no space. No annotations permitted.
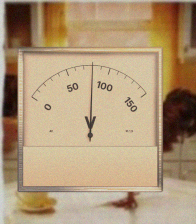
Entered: 80,V
